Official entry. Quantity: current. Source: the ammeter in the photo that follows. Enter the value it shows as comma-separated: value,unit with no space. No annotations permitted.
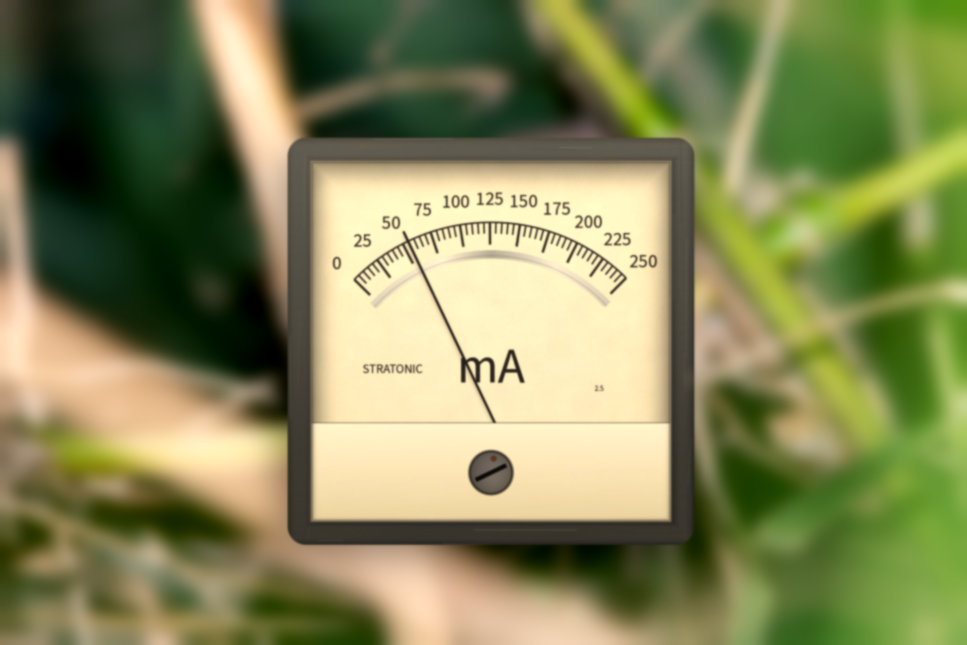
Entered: 55,mA
